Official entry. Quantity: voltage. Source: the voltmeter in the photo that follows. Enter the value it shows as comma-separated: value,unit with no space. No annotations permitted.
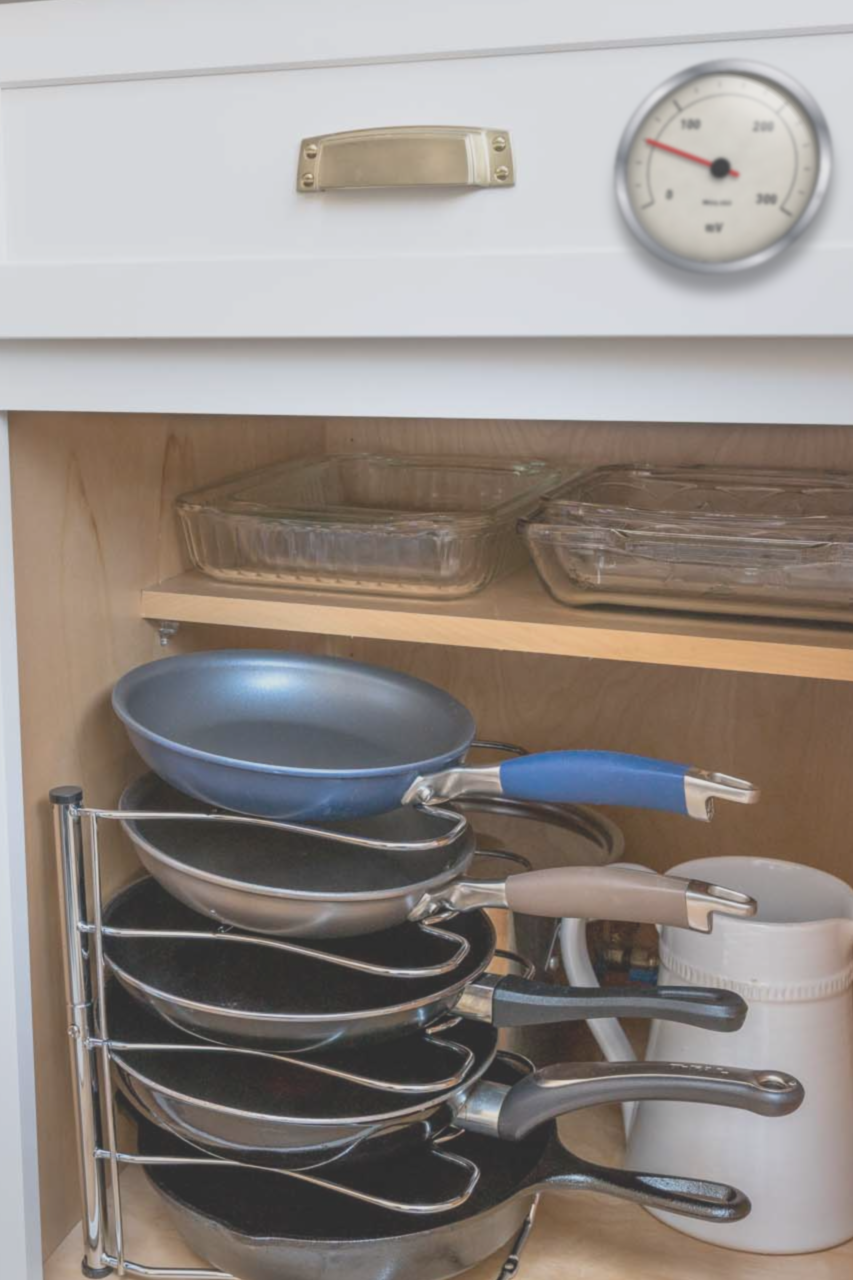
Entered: 60,mV
